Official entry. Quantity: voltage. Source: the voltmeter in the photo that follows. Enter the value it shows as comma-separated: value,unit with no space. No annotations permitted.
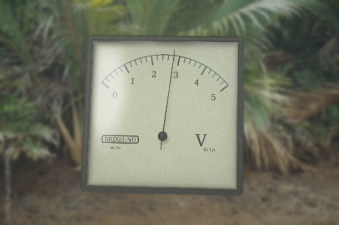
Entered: 2.8,V
